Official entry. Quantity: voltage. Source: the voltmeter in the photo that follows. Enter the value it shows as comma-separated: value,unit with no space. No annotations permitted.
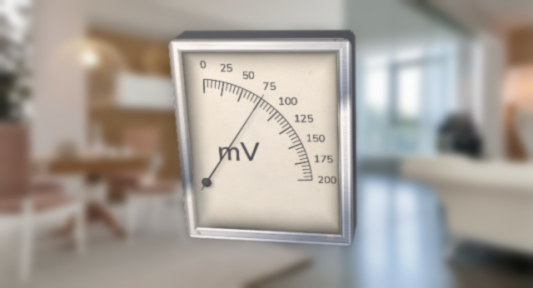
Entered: 75,mV
